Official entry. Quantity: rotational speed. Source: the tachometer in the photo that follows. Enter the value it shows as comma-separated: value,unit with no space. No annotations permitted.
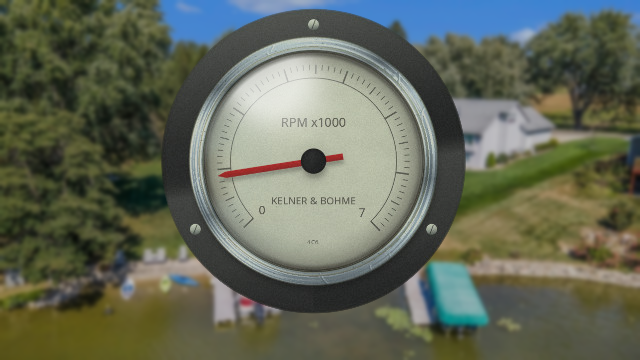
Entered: 900,rpm
